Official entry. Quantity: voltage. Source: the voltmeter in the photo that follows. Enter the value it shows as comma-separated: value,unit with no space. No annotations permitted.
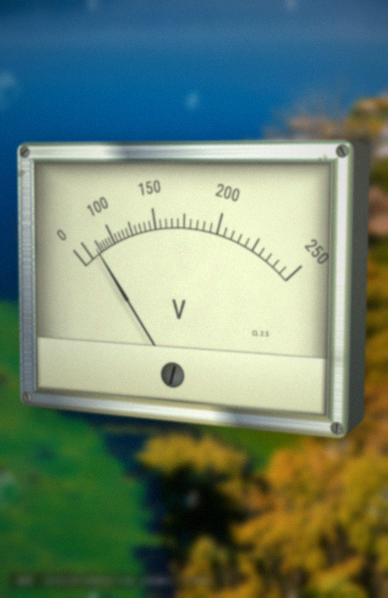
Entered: 75,V
